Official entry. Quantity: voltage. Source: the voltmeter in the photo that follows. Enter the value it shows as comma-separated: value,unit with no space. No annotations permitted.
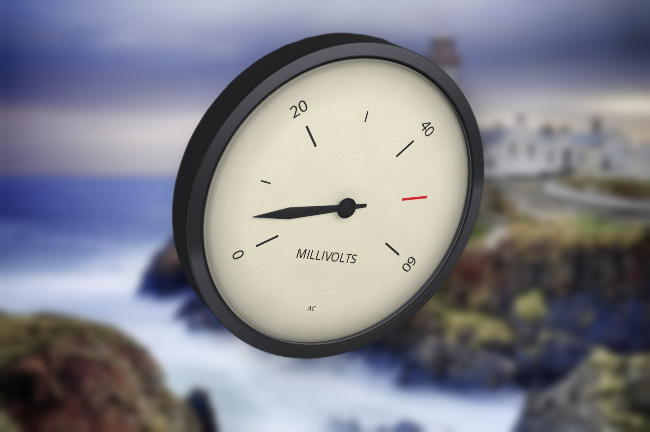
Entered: 5,mV
